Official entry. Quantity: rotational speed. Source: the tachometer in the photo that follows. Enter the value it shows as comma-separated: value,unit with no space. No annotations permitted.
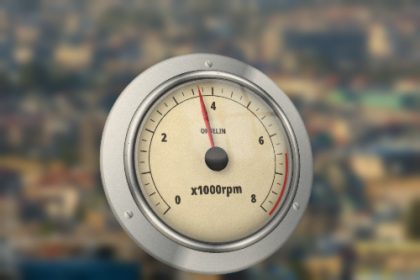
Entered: 3625,rpm
